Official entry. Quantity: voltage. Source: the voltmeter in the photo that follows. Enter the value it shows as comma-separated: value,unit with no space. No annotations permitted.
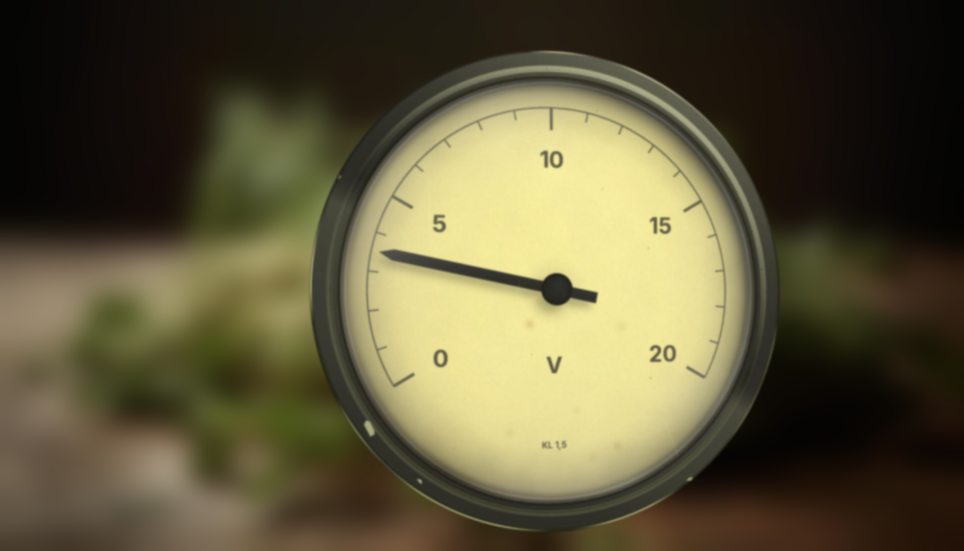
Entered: 3.5,V
